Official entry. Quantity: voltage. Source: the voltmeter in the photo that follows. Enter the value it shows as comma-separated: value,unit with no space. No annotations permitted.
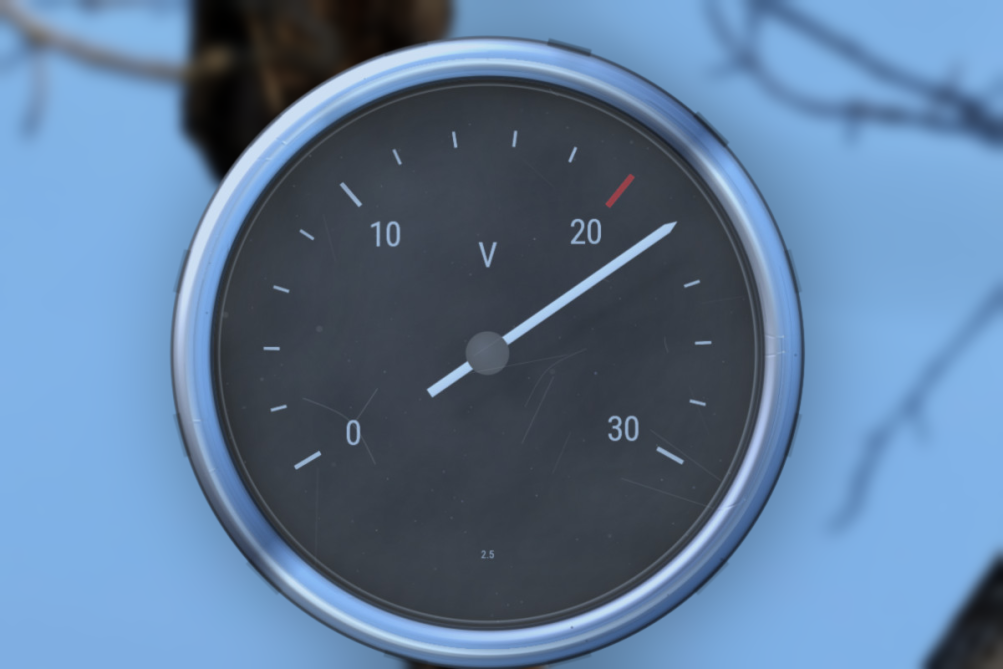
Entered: 22,V
